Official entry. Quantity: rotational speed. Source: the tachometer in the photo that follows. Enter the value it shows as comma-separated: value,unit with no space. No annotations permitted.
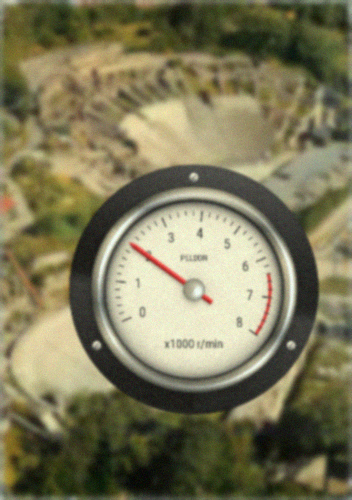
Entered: 2000,rpm
